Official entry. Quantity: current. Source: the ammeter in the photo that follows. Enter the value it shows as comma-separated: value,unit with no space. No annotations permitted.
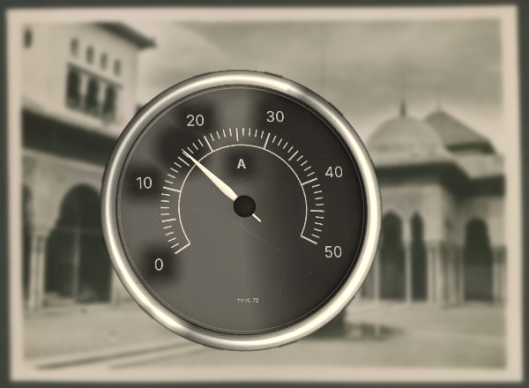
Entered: 16,A
